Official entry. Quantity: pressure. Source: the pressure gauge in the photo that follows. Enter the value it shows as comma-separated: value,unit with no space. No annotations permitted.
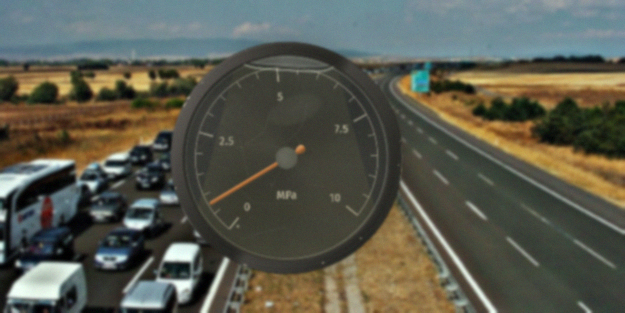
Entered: 0.75,MPa
